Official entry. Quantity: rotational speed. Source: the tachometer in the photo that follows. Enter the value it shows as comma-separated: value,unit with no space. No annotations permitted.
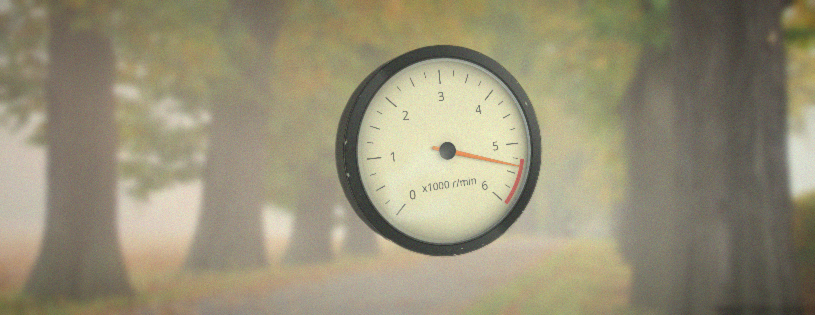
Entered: 5375,rpm
